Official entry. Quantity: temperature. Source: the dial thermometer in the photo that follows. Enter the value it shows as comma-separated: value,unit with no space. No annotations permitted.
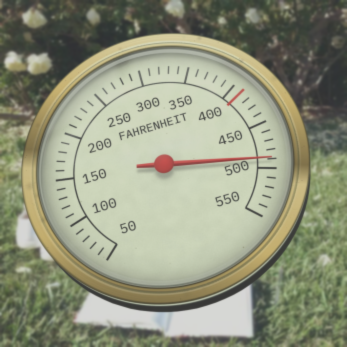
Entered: 490,°F
